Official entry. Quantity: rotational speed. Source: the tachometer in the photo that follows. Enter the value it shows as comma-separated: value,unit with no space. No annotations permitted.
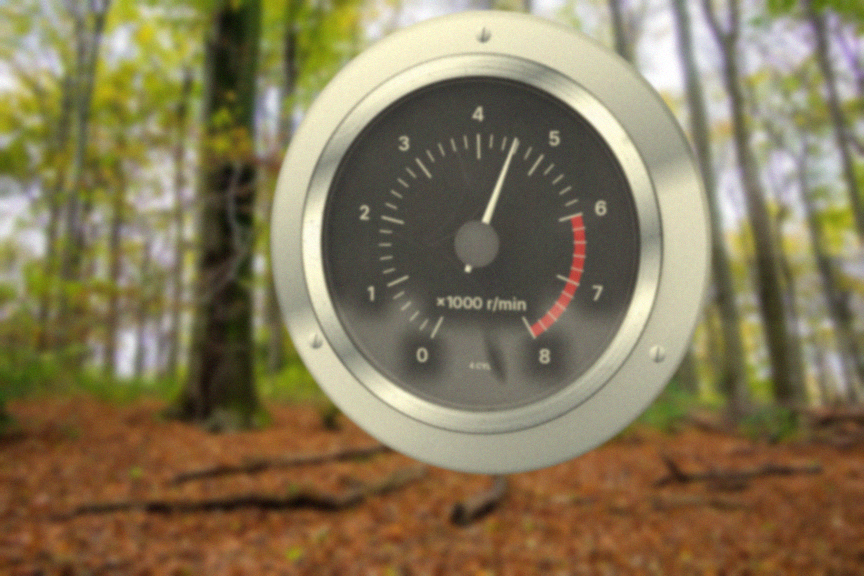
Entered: 4600,rpm
